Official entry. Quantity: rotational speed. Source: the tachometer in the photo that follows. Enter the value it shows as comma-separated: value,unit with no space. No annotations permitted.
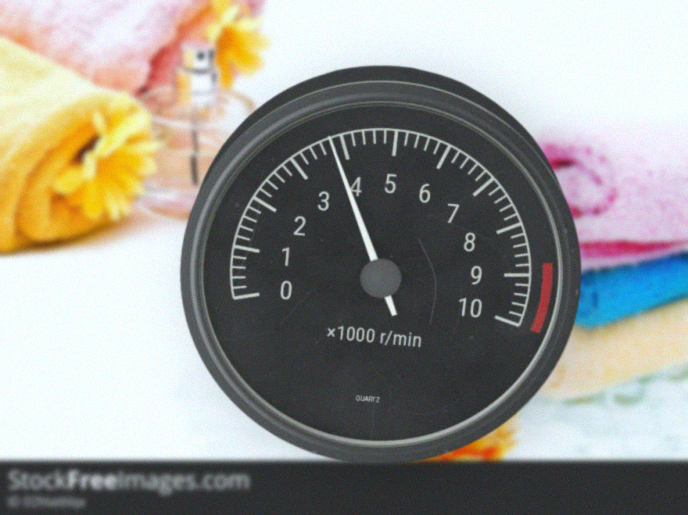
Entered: 3800,rpm
